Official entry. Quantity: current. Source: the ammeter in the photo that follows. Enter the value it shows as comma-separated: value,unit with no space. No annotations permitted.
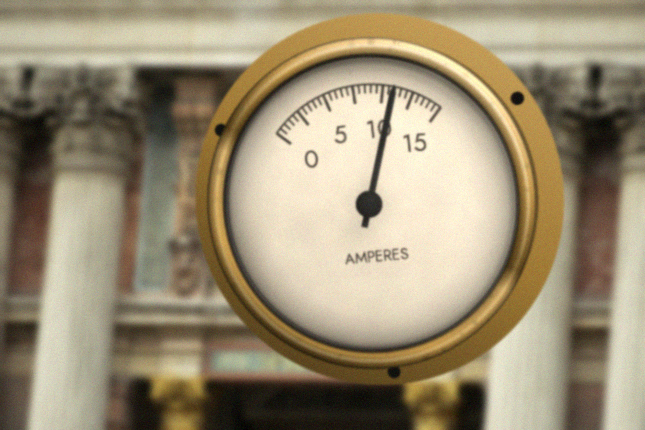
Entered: 11,A
